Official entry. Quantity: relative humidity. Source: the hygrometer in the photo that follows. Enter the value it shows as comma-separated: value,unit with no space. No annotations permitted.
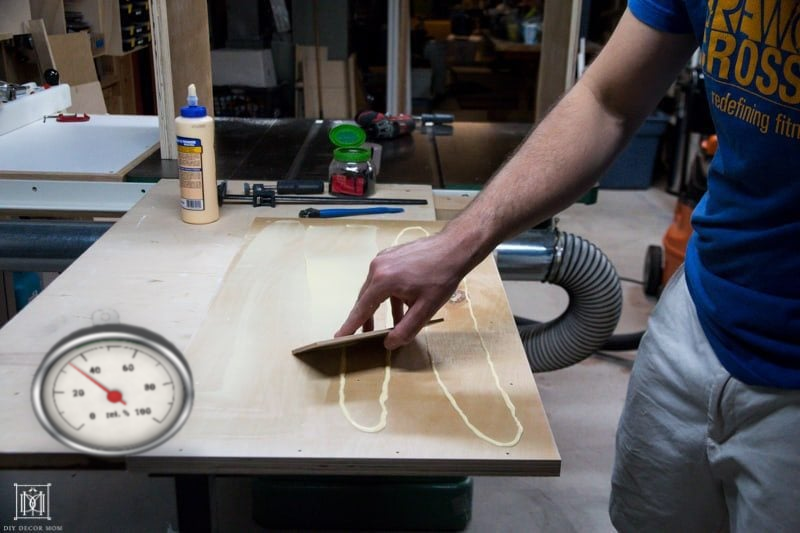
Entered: 35,%
